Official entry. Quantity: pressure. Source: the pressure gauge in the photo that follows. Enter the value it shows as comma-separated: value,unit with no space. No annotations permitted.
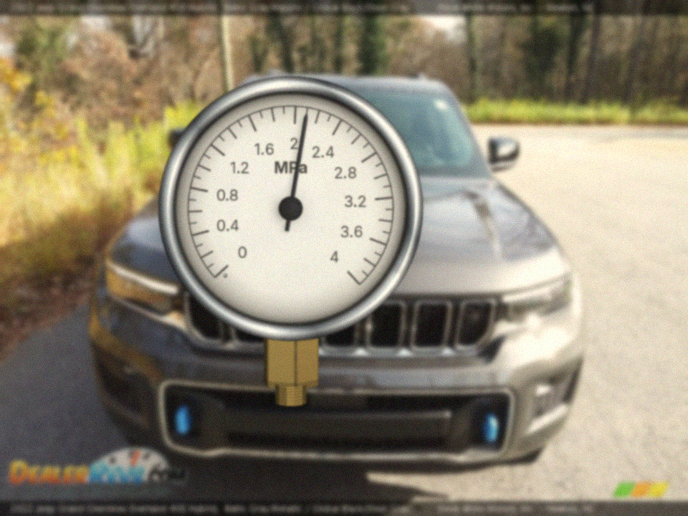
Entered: 2.1,MPa
